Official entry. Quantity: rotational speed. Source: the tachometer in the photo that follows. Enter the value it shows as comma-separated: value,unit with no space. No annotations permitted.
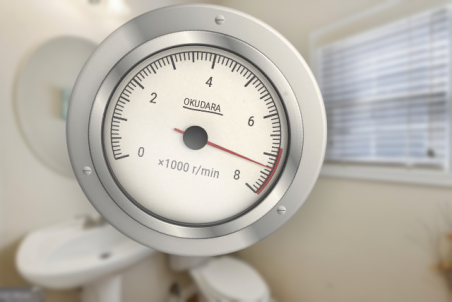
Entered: 7300,rpm
